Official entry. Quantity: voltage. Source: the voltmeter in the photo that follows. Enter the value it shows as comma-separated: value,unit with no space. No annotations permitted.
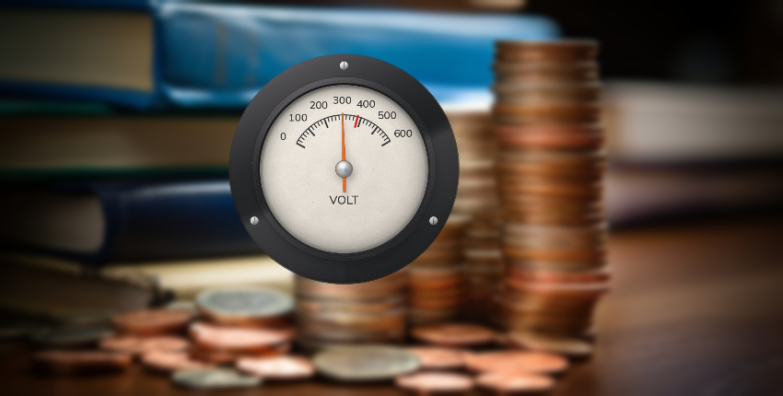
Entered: 300,V
